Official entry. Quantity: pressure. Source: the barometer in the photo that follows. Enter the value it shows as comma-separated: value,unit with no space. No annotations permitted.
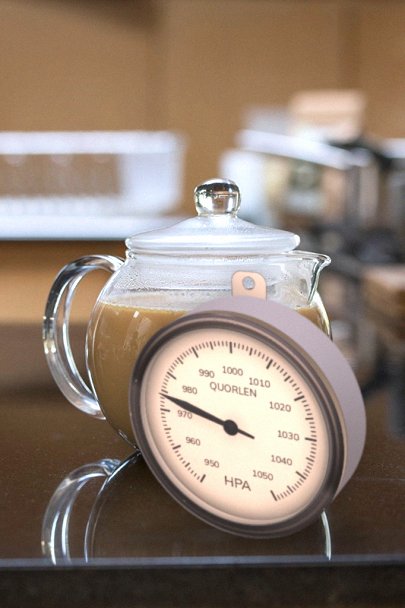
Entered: 975,hPa
